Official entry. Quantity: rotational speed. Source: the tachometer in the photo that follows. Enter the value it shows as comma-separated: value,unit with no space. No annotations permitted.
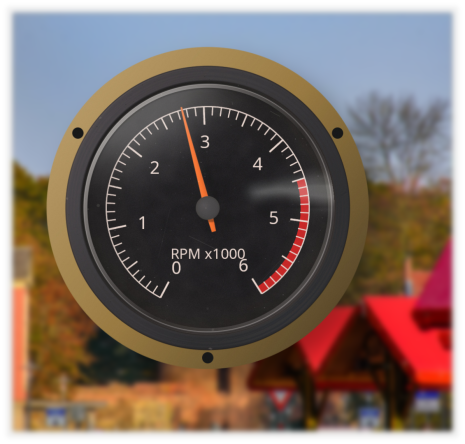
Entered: 2750,rpm
